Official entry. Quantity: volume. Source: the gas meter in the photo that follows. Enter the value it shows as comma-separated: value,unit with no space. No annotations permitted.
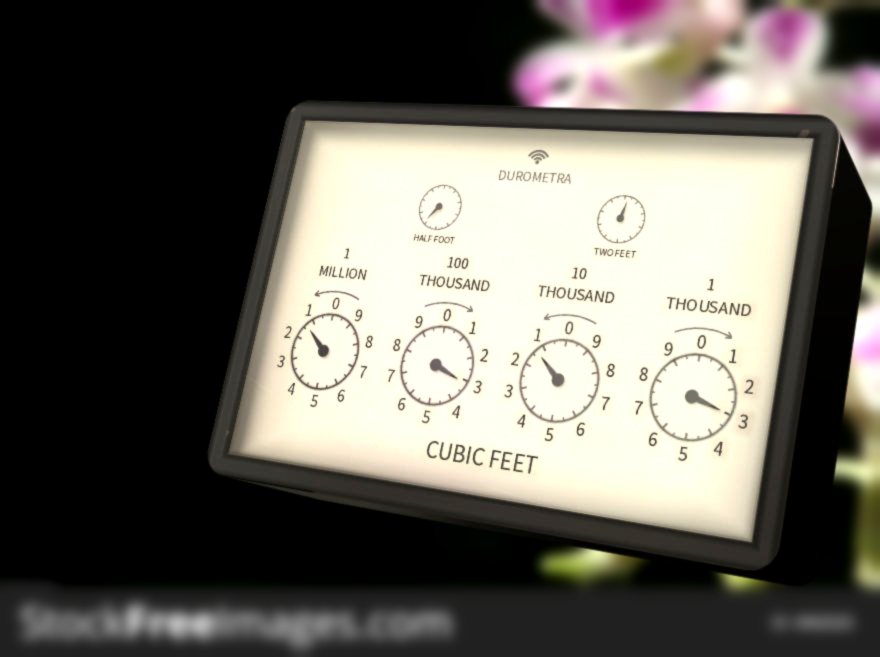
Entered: 131300,ft³
